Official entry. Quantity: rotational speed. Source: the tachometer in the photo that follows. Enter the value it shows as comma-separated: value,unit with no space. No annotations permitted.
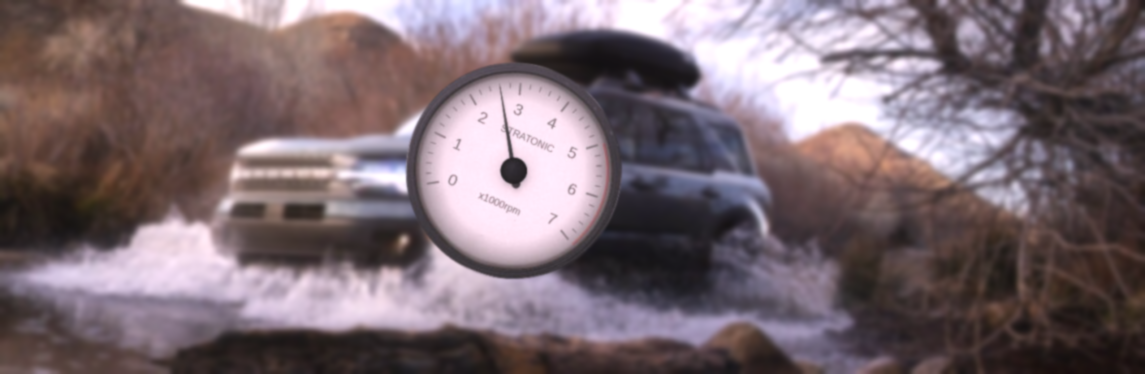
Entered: 2600,rpm
